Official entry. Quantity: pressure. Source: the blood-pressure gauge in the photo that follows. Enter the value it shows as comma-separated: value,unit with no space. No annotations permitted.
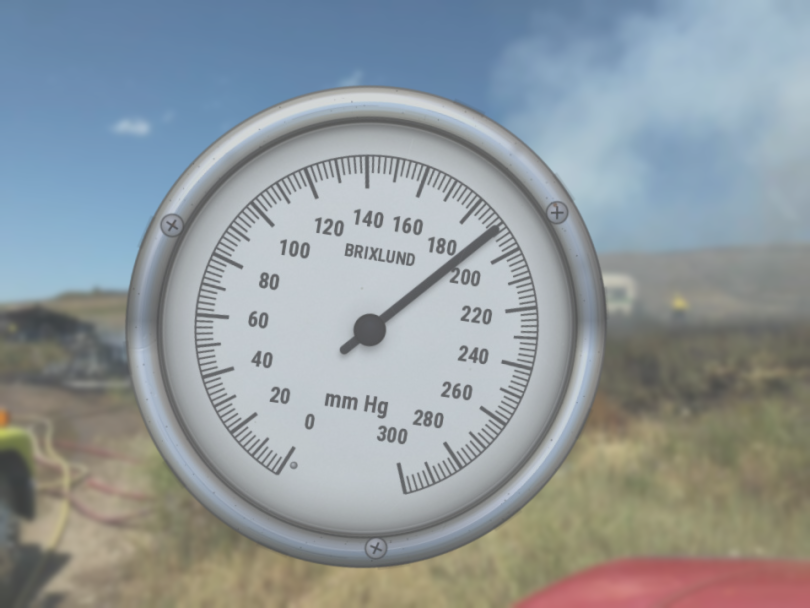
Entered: 190,mmHg
